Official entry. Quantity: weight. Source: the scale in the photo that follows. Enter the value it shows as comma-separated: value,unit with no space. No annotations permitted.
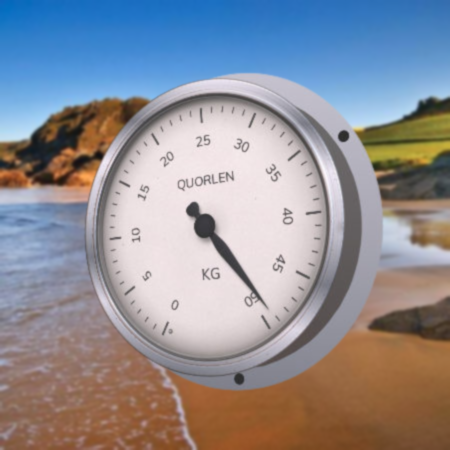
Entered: 49,kg
